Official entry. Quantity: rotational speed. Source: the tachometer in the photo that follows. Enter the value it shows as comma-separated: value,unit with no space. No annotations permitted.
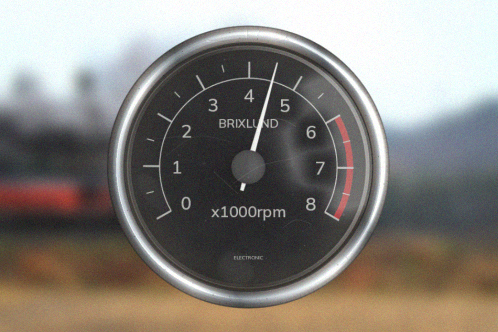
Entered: 4500,rpm
